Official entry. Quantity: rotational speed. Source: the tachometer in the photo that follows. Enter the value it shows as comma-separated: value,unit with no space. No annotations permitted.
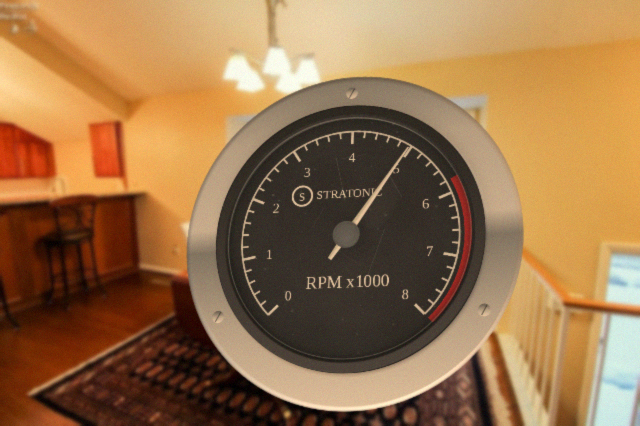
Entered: 5000,rpm
